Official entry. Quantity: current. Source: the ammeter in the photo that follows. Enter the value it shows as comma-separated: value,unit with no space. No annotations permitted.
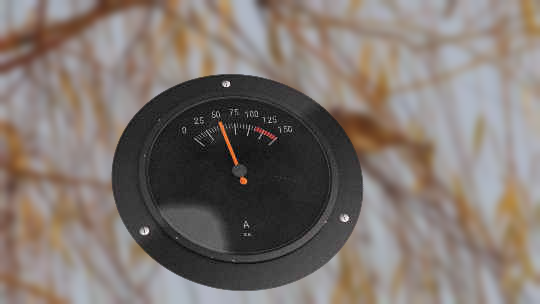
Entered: 50,A
